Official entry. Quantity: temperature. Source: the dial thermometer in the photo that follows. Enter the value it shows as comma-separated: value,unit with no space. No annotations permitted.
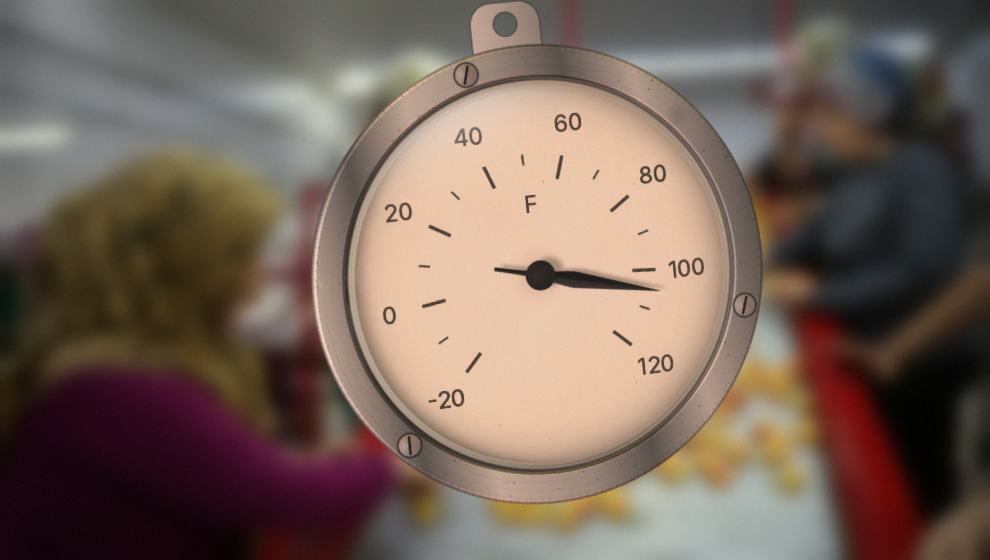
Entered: 105,°F
